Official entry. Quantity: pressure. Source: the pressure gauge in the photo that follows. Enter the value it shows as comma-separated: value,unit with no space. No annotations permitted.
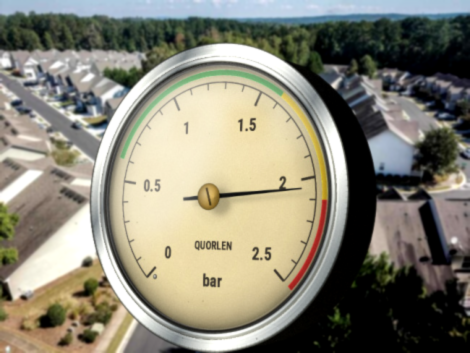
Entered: 2.05,bar
